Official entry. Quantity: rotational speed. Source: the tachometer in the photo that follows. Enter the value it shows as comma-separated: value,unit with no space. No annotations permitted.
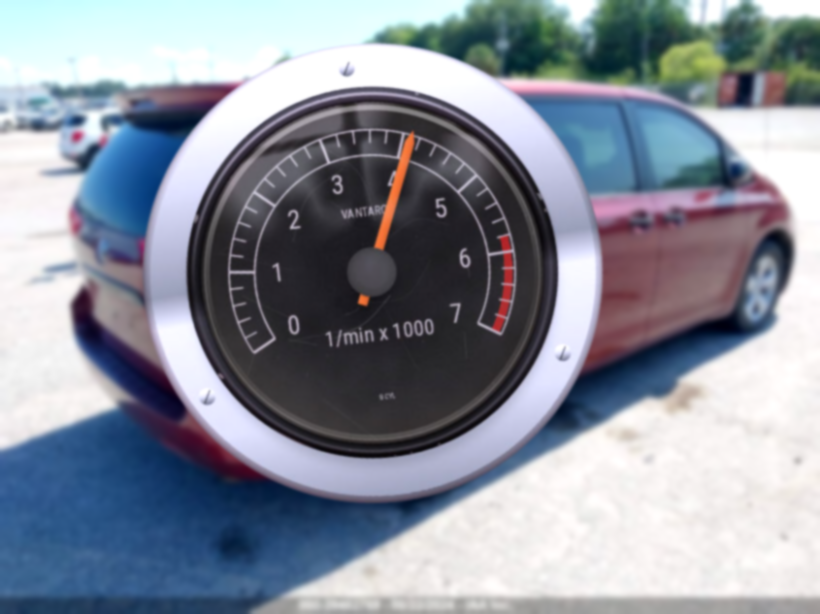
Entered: 4100,rpm
